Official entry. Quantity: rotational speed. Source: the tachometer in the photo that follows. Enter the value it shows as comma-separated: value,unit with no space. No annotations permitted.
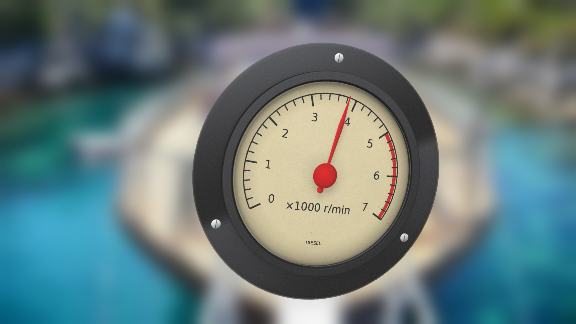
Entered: 3800,rpm
